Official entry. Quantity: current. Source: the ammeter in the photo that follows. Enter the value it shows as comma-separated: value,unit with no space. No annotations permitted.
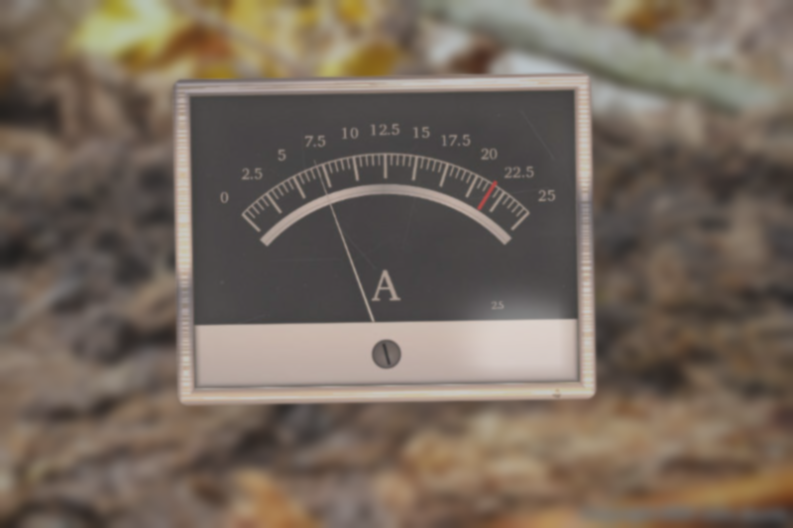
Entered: 7,A
